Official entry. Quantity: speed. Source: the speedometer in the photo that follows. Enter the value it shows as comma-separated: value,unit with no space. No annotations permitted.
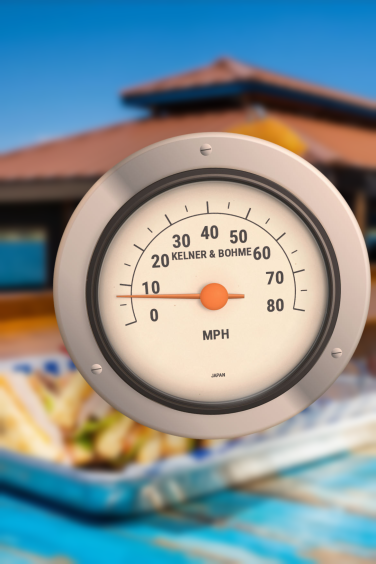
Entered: 7.5,mph
